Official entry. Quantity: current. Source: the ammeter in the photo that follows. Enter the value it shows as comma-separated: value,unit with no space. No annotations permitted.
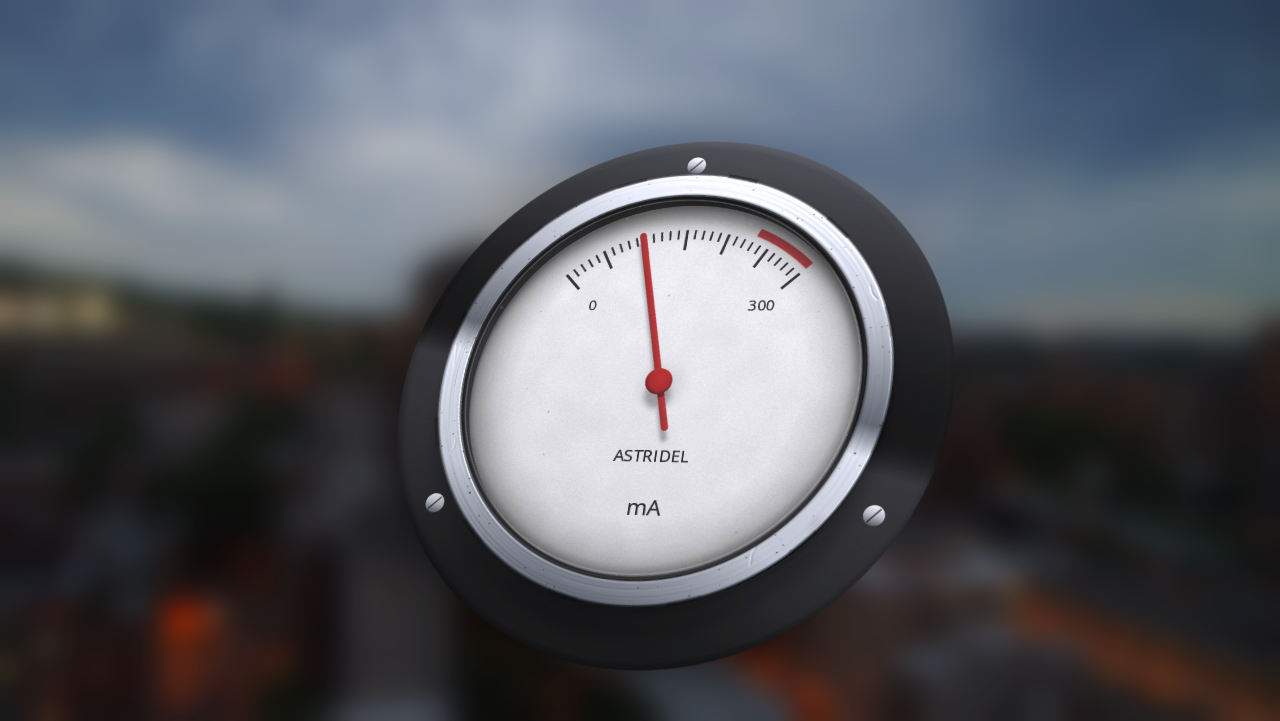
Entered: 100,mA
